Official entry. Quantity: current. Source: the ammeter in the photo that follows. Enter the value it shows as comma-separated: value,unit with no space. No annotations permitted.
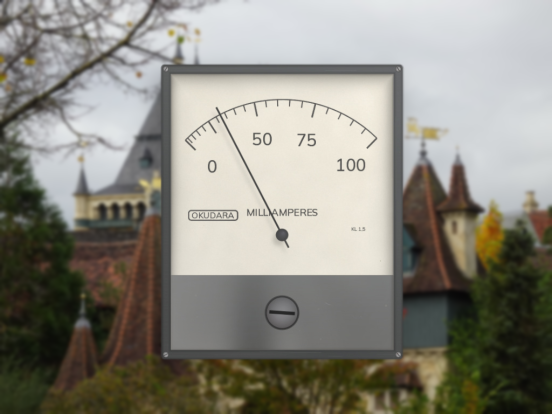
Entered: 32.5,mA
